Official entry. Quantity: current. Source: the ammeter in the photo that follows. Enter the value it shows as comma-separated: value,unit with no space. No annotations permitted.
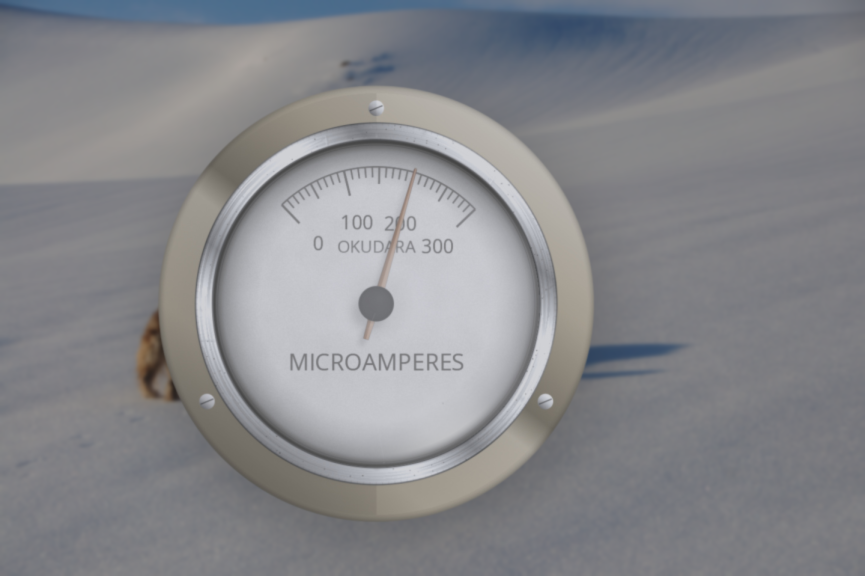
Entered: 200,µA
